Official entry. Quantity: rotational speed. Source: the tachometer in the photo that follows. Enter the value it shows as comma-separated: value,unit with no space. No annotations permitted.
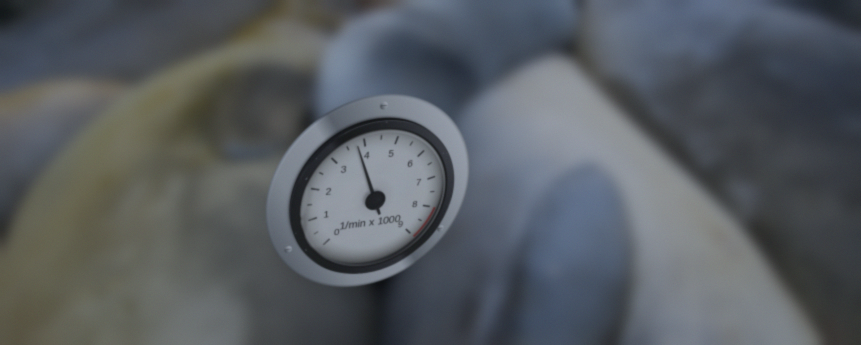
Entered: 3750,rpm
